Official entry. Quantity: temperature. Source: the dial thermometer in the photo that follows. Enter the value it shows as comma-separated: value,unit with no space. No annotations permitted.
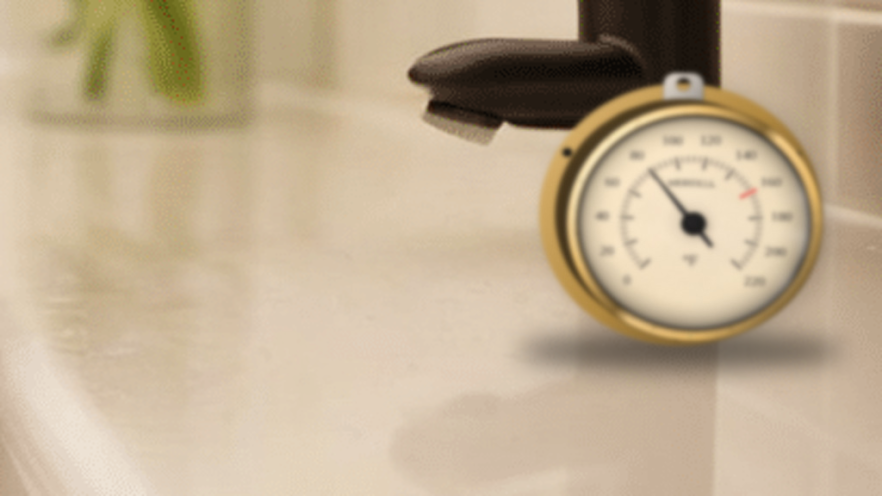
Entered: 80,°F
